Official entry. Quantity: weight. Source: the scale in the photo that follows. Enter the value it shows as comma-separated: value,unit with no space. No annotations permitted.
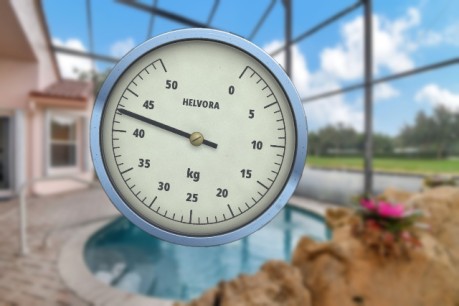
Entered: 42.5,kg
